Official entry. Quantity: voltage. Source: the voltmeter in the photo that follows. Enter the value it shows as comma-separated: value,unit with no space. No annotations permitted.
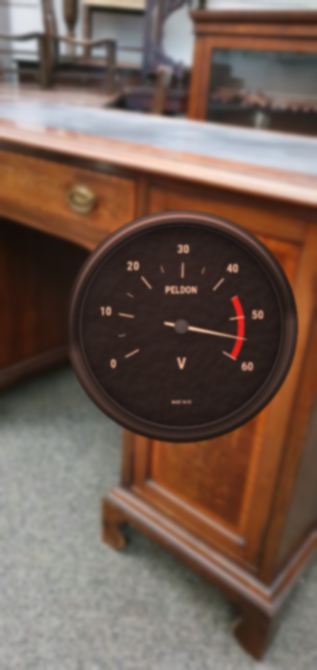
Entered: 55,V
